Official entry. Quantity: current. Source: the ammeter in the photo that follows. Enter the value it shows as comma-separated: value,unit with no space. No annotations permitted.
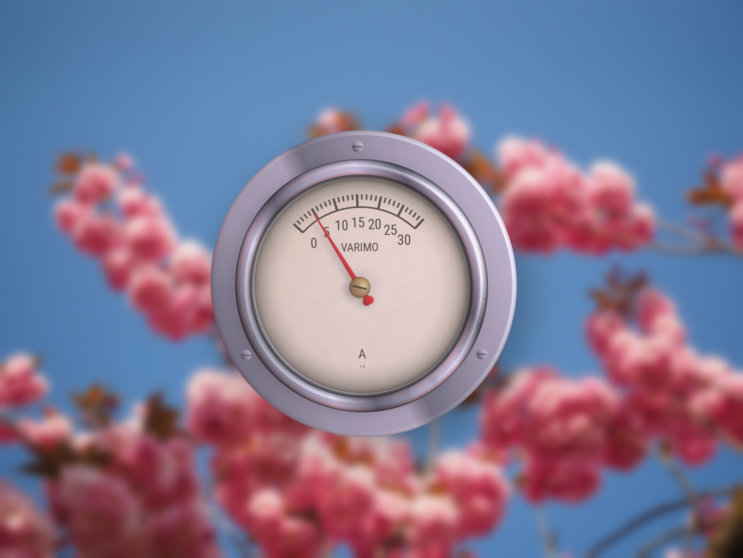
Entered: 5,A
